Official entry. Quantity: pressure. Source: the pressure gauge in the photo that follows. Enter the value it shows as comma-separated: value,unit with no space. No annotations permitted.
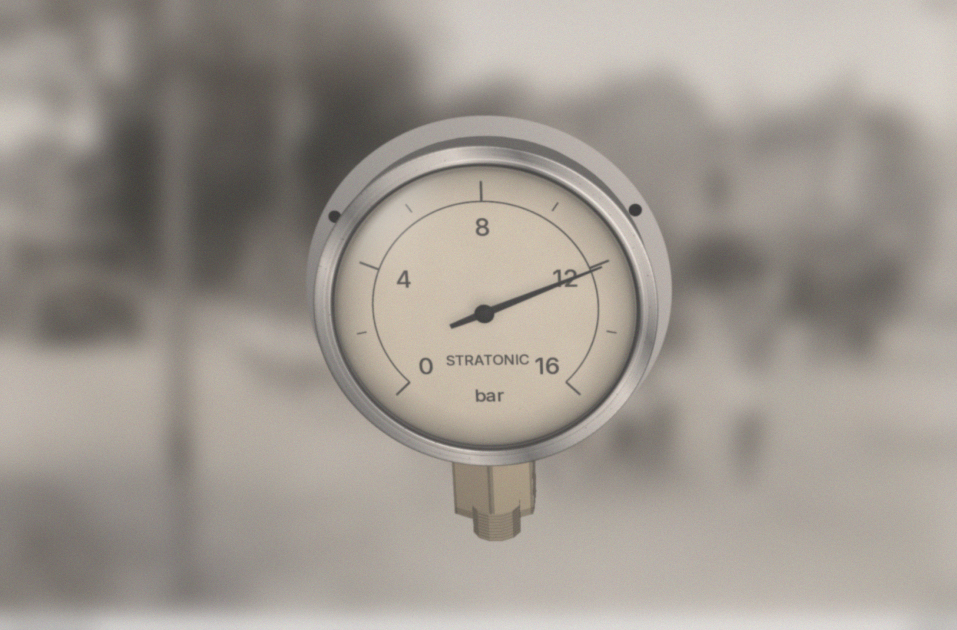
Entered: 12,bar
